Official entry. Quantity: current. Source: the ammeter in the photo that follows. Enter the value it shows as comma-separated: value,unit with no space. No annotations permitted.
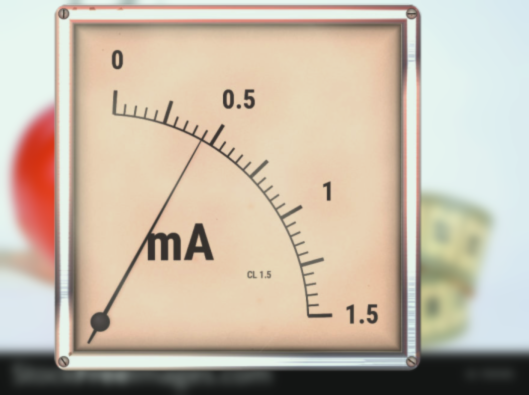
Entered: 0.45,mA
